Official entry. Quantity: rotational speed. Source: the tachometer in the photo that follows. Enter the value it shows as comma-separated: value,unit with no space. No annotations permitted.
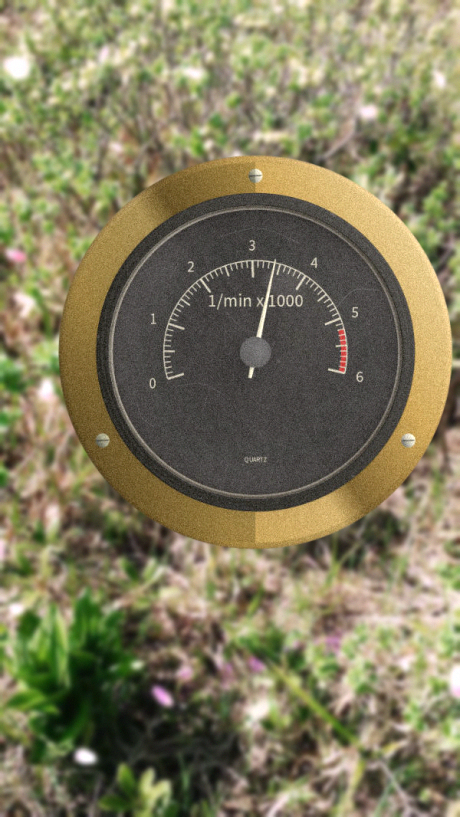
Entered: 3400,rpm
